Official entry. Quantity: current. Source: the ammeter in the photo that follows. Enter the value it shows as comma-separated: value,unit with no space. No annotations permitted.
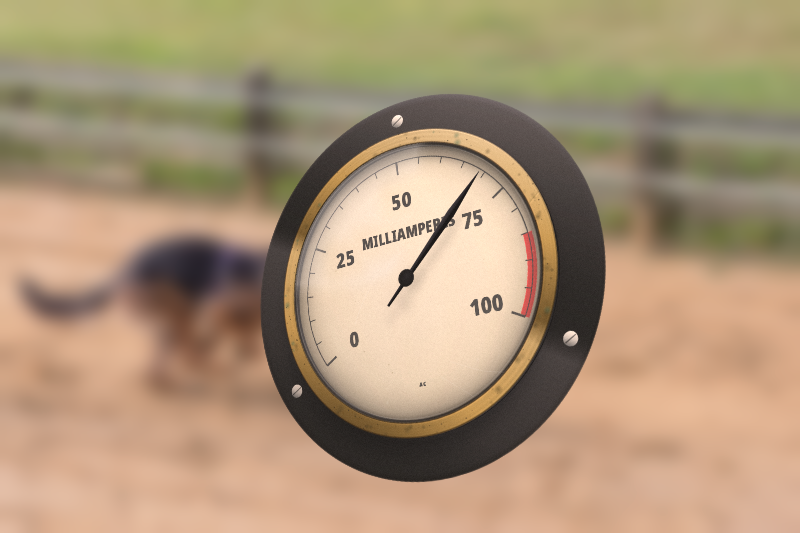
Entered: 70,mA
